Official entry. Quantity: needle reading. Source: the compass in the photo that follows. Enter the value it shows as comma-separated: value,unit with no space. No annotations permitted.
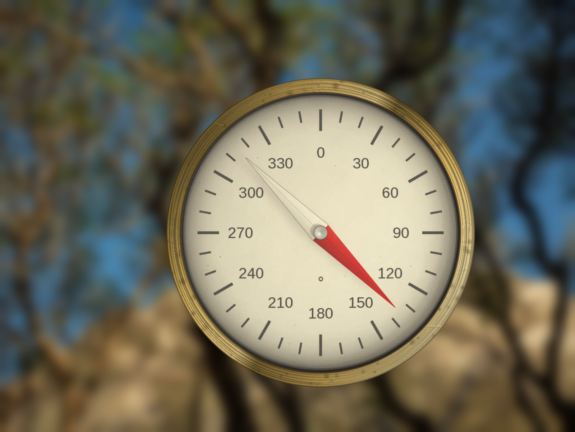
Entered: 135,°
